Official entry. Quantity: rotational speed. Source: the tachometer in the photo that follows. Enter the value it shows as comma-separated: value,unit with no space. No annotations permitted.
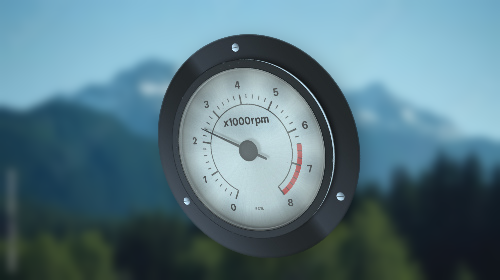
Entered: 2400,rpm
